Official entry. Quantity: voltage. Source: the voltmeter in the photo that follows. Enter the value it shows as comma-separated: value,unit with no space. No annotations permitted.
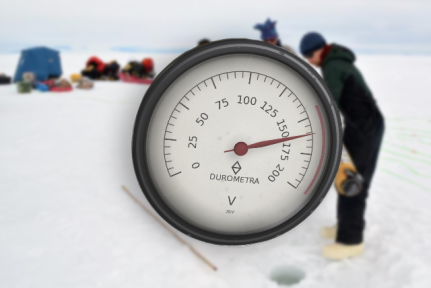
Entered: 160,V
